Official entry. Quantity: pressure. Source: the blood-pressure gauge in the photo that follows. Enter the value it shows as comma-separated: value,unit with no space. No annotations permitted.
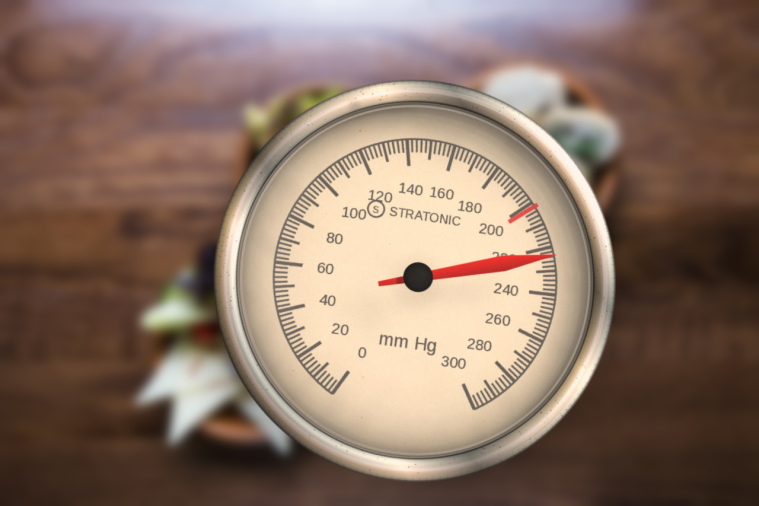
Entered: 224,mmHg
